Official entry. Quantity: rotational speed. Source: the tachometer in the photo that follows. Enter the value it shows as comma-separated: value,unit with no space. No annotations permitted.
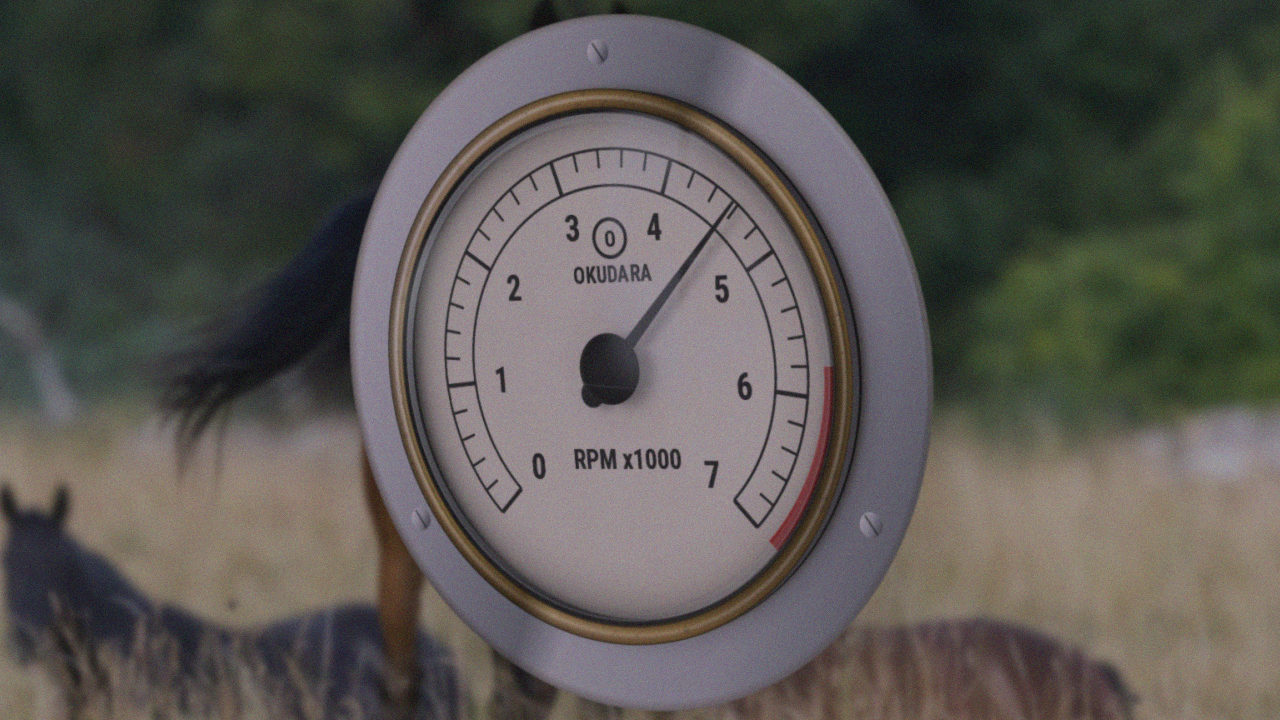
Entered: 4600,rpm
